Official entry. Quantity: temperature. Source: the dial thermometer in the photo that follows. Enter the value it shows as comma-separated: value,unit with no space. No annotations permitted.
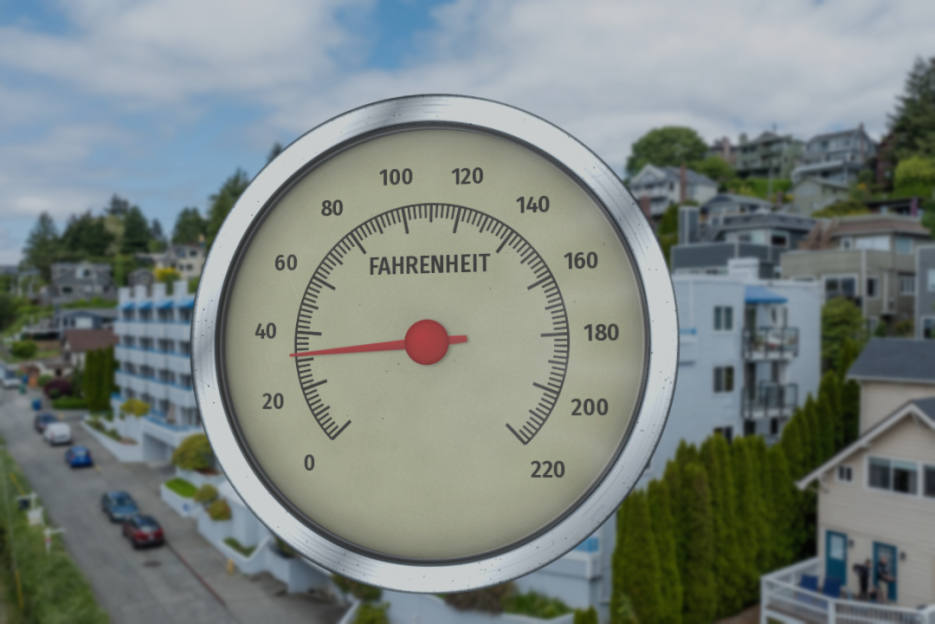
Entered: 32,°F
